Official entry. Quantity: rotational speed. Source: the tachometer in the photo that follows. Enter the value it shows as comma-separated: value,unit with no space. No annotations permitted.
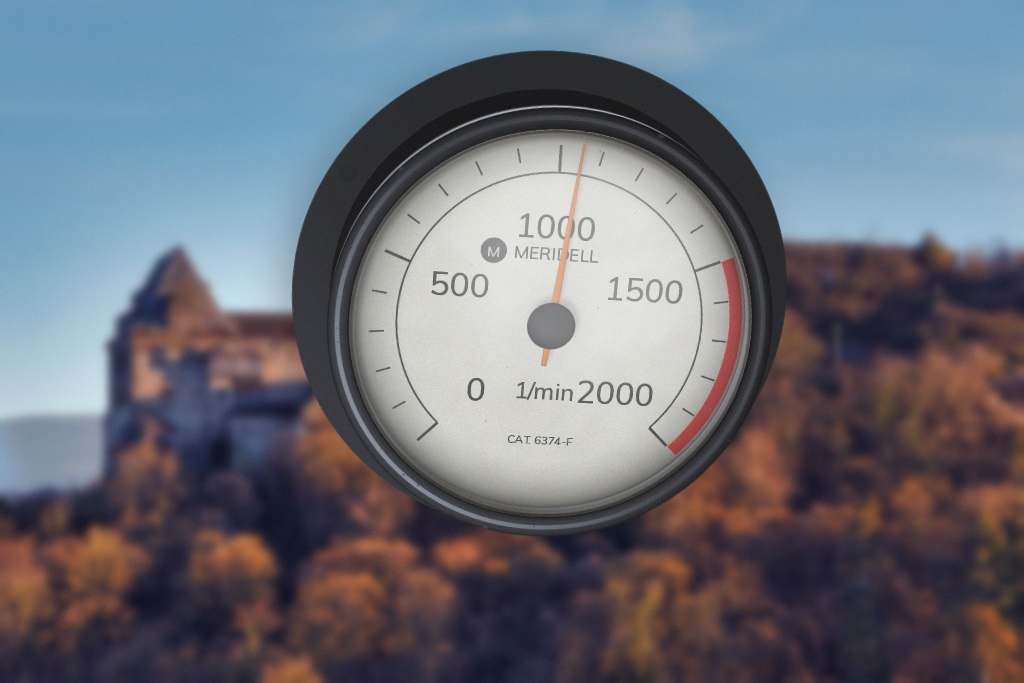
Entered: 1050,rpm
